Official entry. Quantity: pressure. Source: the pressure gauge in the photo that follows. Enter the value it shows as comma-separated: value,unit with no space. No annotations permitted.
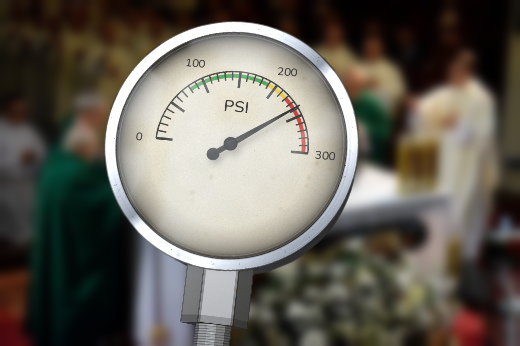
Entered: 240,psi
